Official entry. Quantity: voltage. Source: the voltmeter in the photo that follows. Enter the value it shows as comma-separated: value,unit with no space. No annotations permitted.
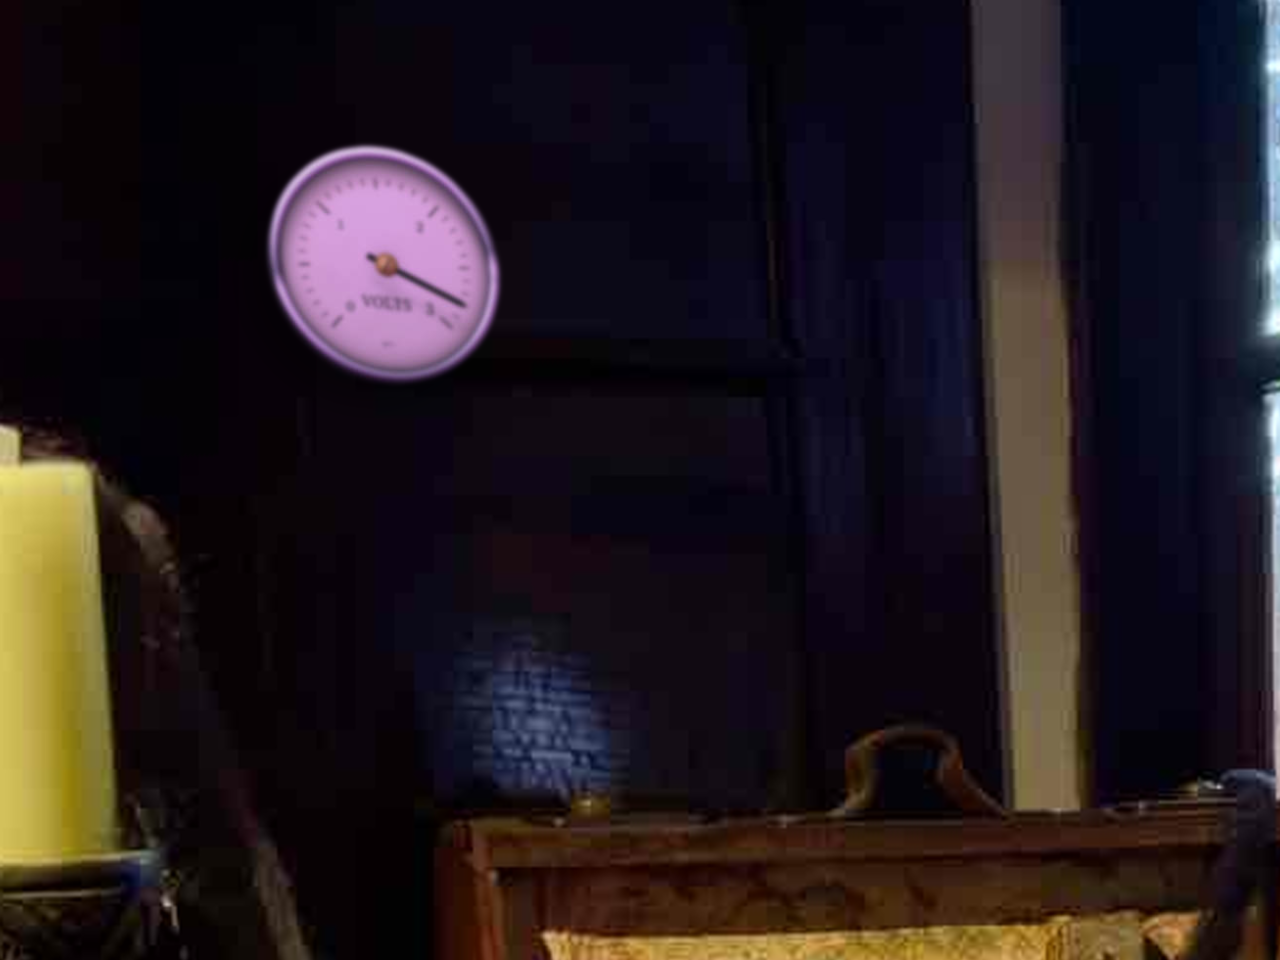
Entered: 2.8,V
